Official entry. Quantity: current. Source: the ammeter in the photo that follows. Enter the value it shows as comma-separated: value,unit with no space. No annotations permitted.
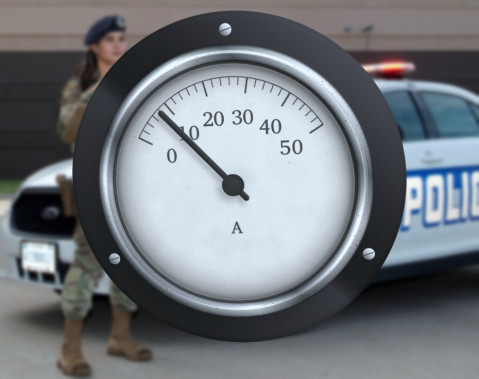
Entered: 8,A
